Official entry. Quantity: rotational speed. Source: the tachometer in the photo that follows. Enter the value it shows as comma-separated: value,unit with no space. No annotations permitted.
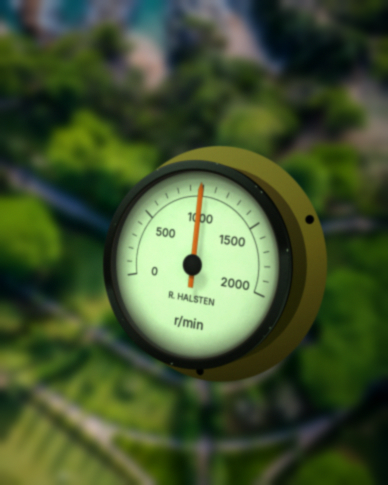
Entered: 1000,rpm
